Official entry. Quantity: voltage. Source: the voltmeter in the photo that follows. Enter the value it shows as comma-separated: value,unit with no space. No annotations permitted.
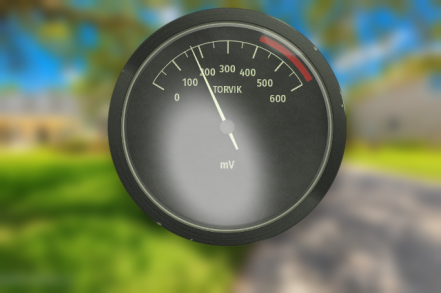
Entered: 175,mV
